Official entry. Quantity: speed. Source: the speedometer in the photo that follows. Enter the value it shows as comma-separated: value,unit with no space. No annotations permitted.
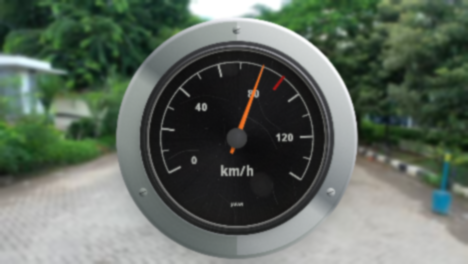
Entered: 80,km/h
